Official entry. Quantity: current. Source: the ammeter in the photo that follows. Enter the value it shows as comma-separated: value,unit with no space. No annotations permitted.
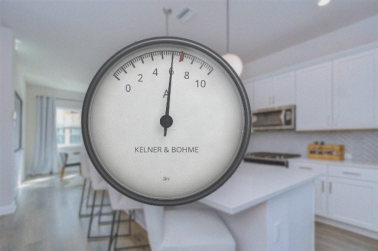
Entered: 6,A
